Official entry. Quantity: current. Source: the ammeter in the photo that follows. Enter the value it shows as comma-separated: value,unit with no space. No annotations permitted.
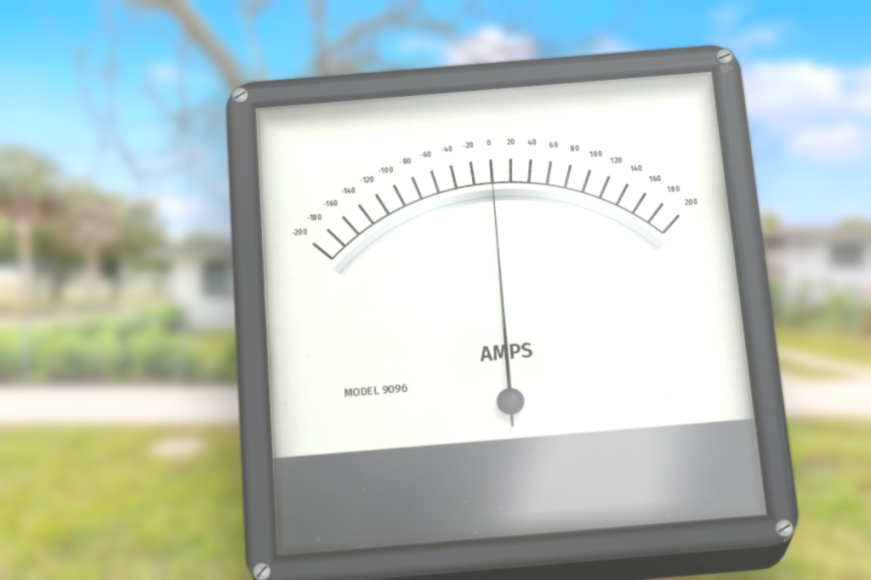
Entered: 0,A
